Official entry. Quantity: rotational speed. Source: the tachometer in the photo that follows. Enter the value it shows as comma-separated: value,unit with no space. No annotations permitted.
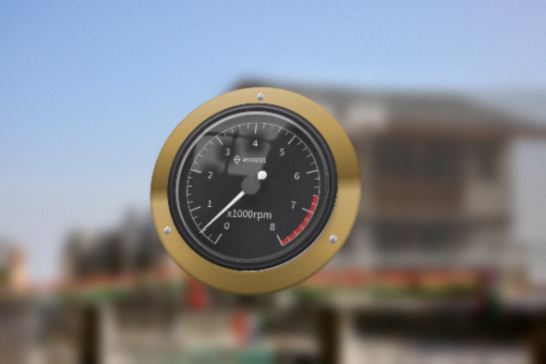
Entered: 400,rpm
